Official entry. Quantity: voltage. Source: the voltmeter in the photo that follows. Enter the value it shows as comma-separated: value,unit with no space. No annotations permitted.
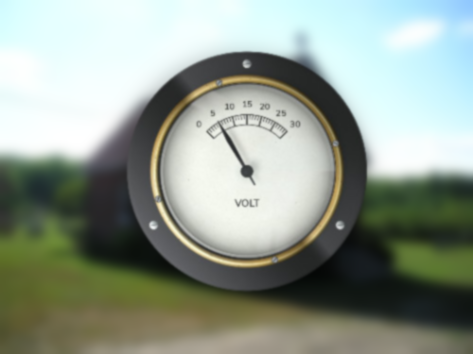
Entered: 5,V
